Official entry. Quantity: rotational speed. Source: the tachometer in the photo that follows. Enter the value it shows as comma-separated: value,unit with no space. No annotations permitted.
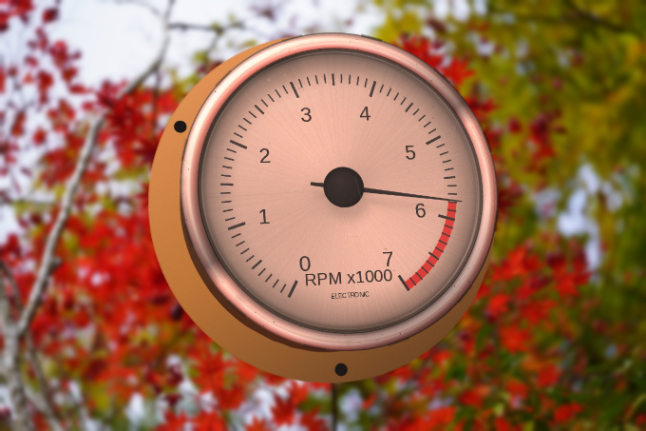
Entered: 5800,rpm
